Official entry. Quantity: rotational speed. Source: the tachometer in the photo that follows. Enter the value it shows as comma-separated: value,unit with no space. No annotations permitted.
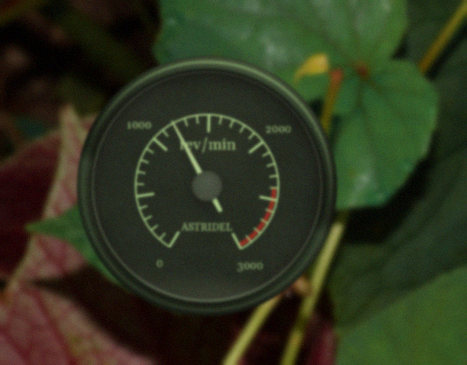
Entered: 1200,rpm
